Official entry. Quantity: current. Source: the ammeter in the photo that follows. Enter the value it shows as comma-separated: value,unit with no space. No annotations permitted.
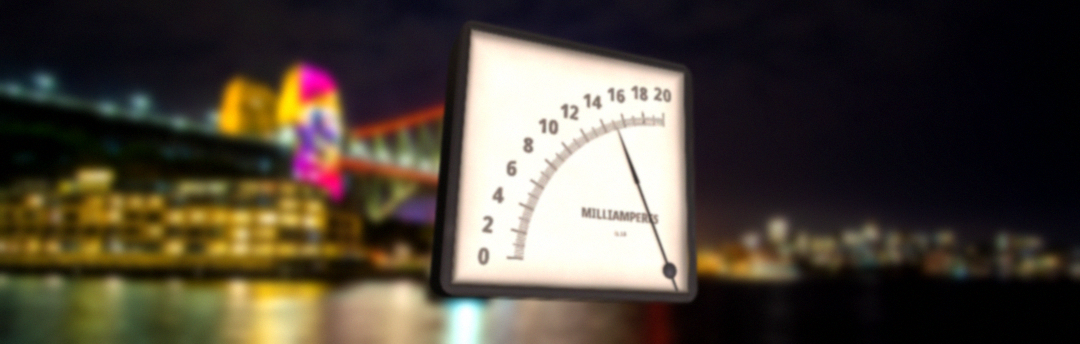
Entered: 15,mA
